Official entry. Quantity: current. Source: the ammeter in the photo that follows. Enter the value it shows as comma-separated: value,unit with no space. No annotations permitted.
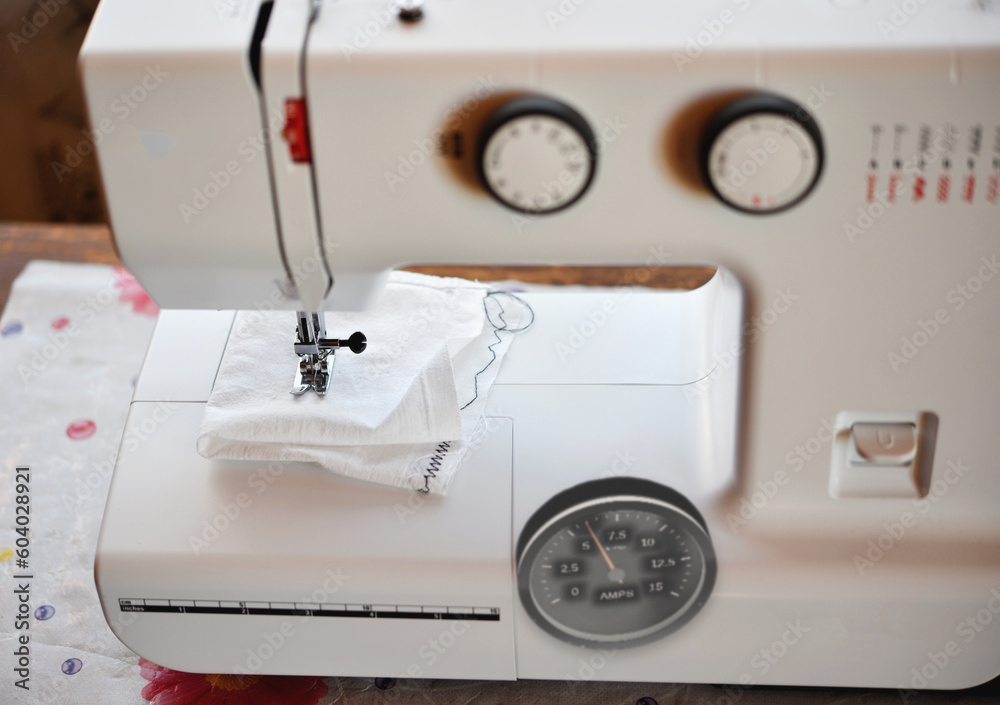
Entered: 6,A
